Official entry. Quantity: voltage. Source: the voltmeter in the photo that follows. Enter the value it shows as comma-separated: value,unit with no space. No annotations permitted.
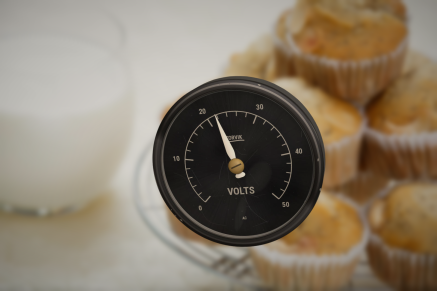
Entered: 22,V
